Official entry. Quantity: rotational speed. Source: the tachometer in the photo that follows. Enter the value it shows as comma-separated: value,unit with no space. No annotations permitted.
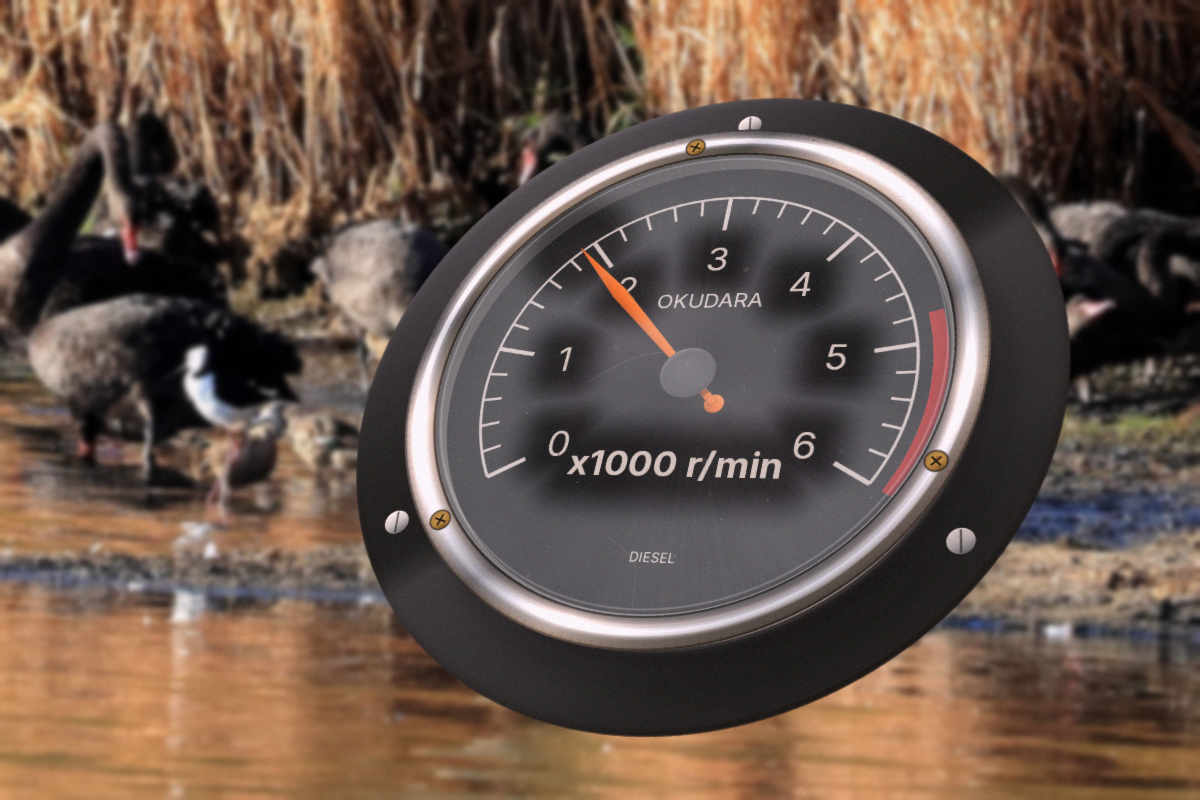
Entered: 1900,rpm
